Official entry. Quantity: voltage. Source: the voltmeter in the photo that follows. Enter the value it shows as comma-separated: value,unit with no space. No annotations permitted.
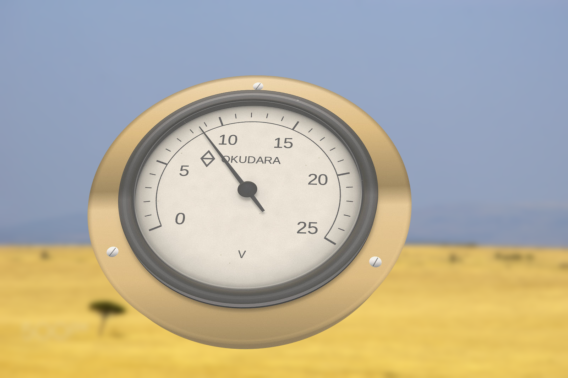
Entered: 8.5,V
